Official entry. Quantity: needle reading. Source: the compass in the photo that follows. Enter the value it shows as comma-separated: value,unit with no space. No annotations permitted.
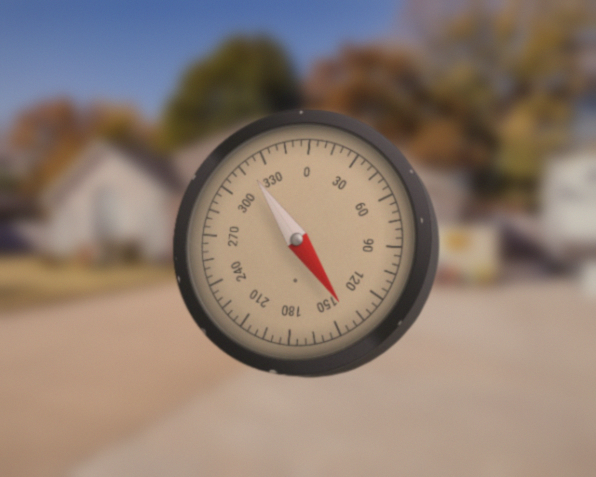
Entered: 140,°
